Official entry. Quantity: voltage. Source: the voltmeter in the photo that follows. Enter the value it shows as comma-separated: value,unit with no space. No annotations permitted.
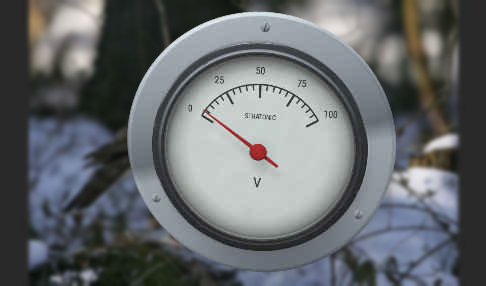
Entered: 5,V
